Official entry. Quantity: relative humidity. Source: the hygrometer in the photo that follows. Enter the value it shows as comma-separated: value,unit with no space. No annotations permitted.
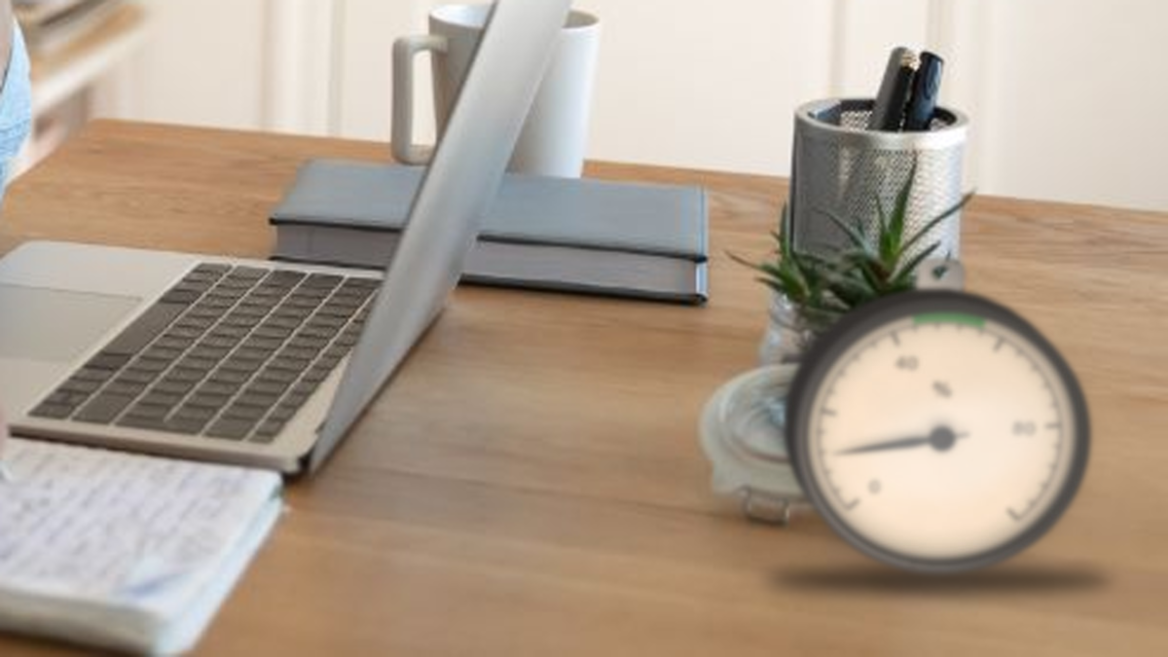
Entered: 12,%
